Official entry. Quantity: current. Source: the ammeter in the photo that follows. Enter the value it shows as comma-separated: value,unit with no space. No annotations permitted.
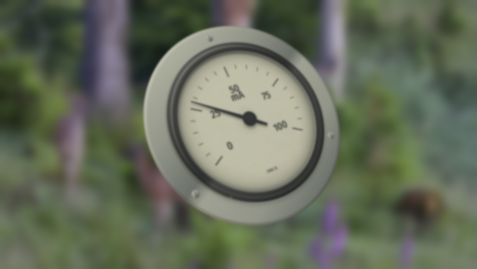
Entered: 27.5,mA
